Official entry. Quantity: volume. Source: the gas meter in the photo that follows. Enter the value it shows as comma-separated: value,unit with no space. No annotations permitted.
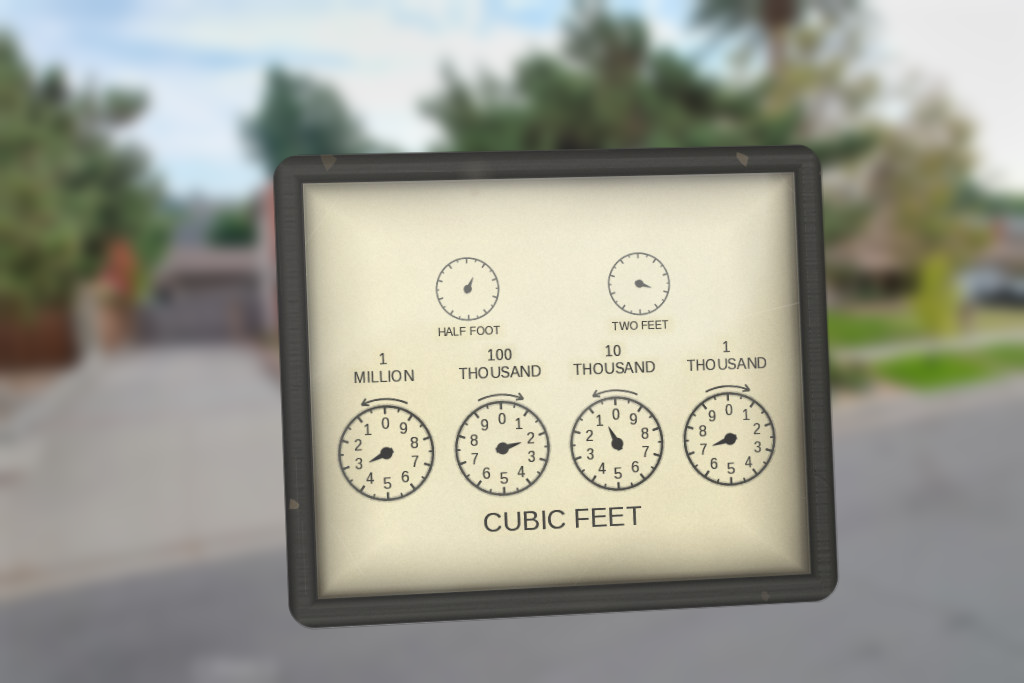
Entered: 320700,ft³
